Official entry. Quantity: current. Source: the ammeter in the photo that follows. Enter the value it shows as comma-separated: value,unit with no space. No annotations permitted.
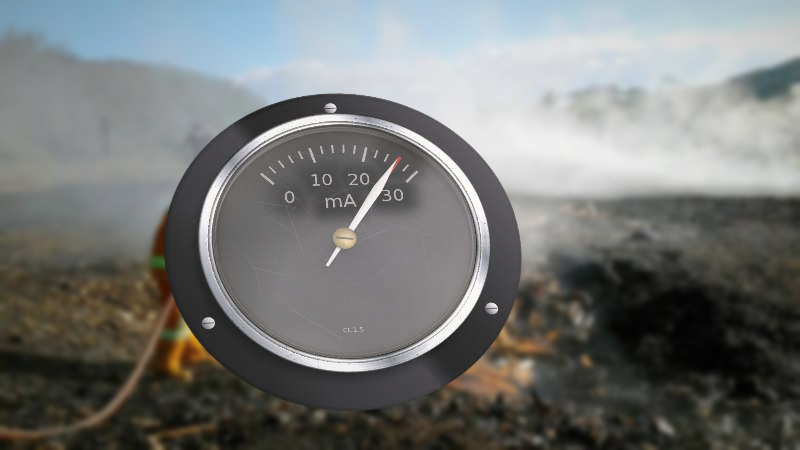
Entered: 26,mA
